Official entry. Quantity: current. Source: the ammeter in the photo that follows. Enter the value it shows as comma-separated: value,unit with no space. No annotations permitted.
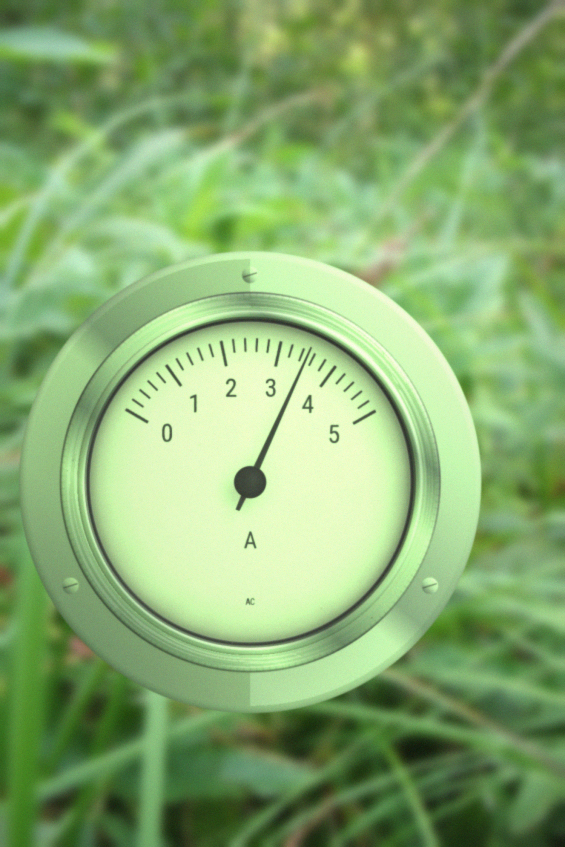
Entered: 3.5,A
